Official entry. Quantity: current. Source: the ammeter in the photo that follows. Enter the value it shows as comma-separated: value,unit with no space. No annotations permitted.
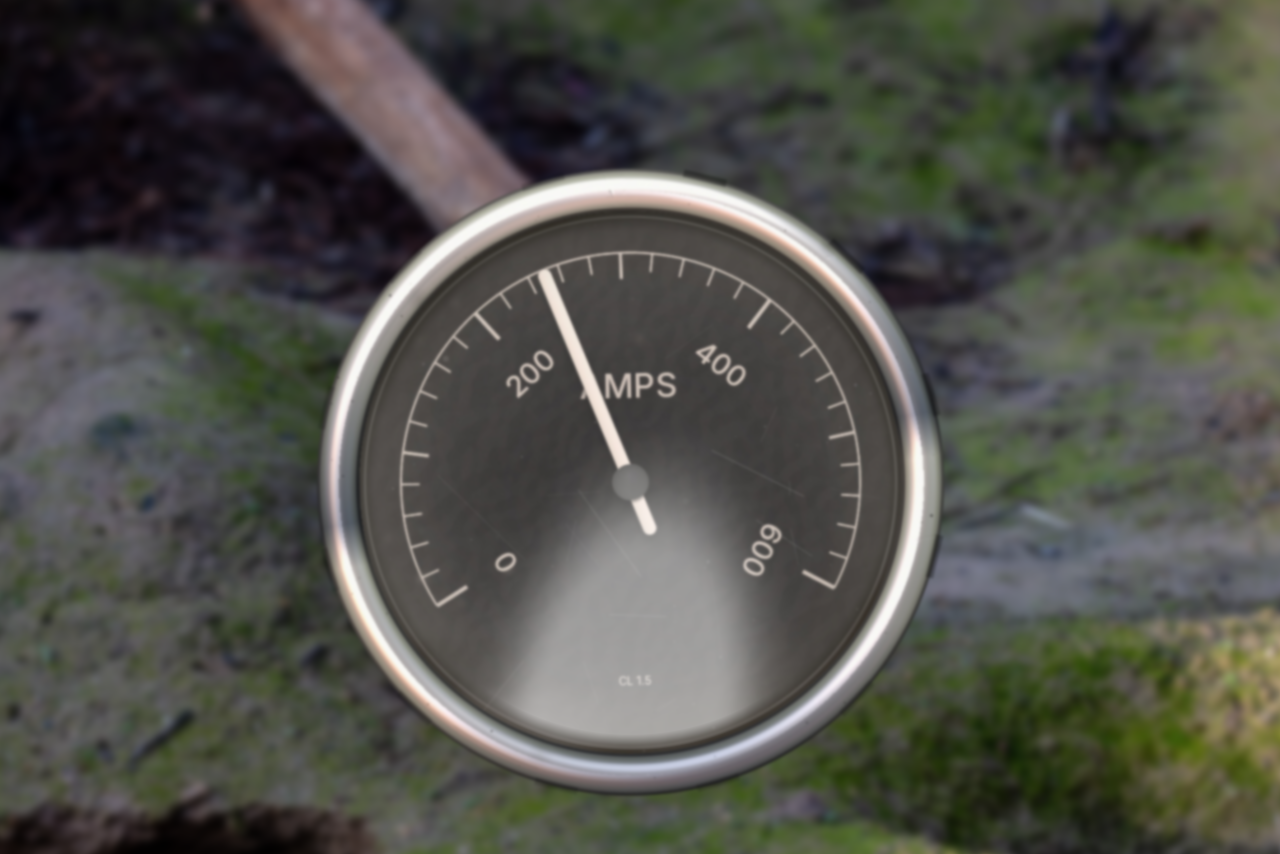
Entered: 250,A
